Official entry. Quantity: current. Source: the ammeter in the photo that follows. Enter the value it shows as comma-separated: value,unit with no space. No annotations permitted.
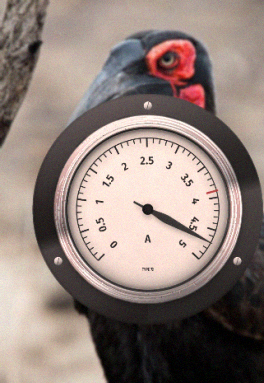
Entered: 4.7,A
